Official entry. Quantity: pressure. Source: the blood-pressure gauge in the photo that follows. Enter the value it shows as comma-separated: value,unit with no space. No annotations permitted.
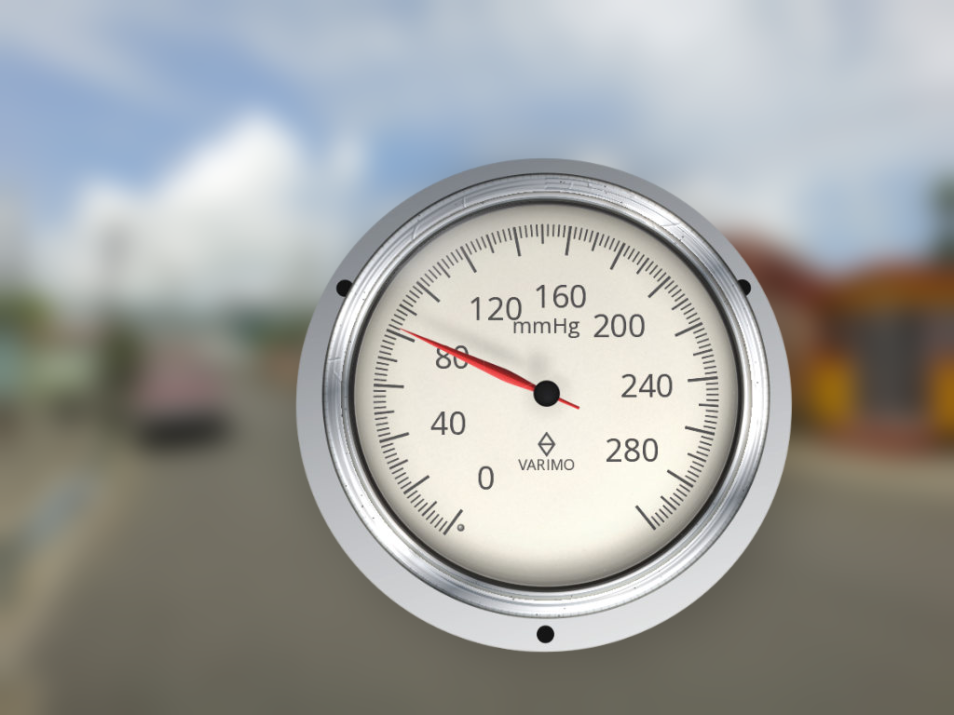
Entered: 82,mmHg
